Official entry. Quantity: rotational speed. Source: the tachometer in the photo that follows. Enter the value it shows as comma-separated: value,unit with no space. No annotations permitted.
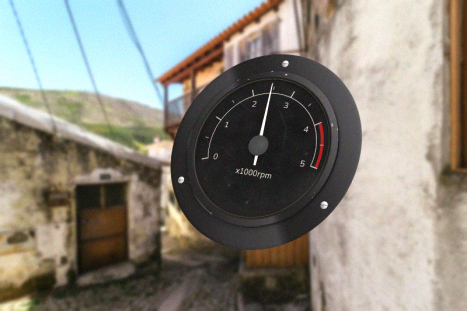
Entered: 2500,rpm
